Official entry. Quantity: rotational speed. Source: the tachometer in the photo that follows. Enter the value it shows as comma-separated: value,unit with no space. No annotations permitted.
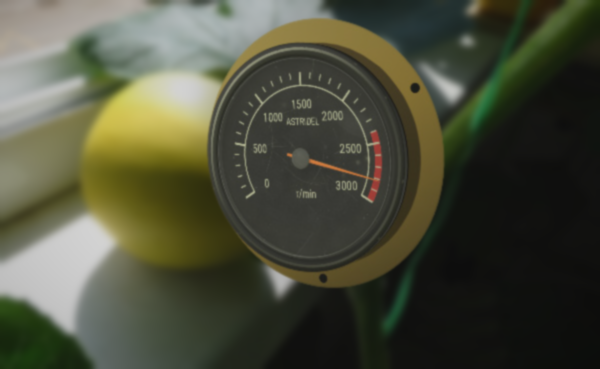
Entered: 2800,rpm
